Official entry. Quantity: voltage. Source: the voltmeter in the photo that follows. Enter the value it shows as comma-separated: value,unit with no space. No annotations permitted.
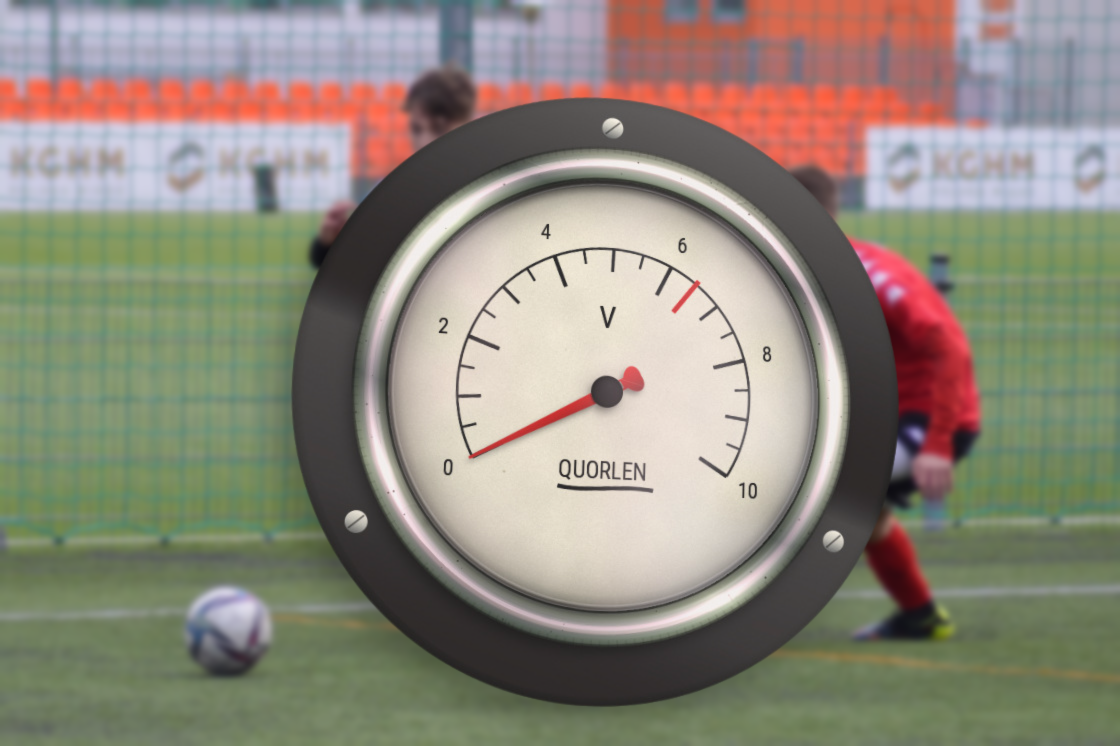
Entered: 0,V
